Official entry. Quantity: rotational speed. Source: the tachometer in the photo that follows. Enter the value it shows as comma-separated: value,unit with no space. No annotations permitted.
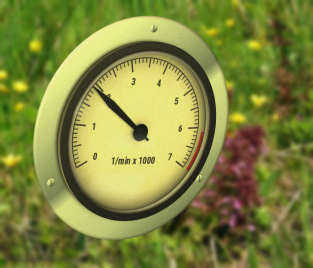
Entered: 1900,rpm
